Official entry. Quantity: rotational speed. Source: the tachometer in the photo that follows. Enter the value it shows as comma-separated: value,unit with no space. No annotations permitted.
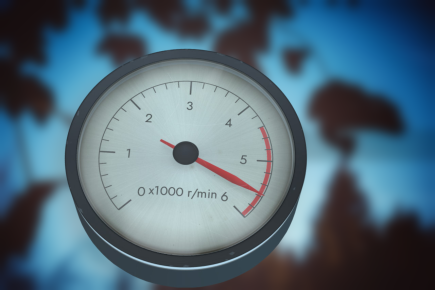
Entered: 5600,rpm
